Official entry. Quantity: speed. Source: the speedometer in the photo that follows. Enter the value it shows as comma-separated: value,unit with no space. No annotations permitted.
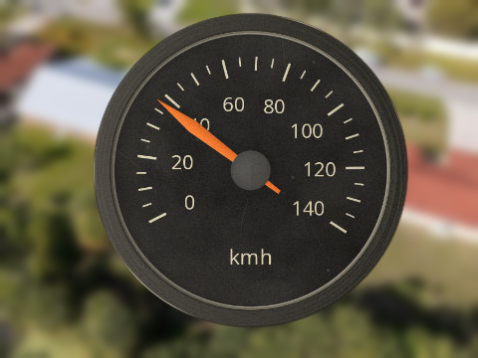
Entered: 37.5,km/h
